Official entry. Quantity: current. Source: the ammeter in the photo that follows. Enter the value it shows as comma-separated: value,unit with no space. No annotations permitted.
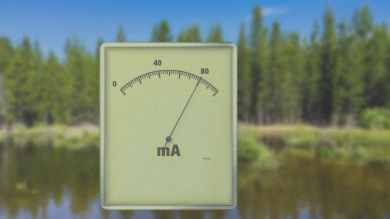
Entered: 80,mA
